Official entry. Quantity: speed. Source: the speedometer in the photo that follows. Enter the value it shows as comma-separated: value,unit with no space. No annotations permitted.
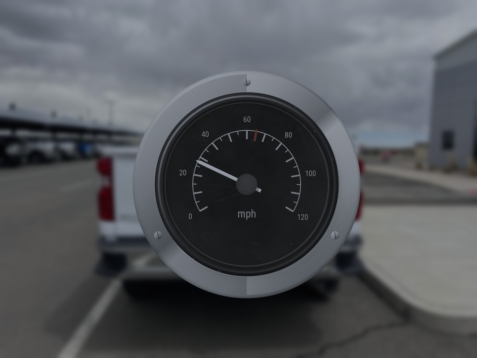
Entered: 27.5,mph
